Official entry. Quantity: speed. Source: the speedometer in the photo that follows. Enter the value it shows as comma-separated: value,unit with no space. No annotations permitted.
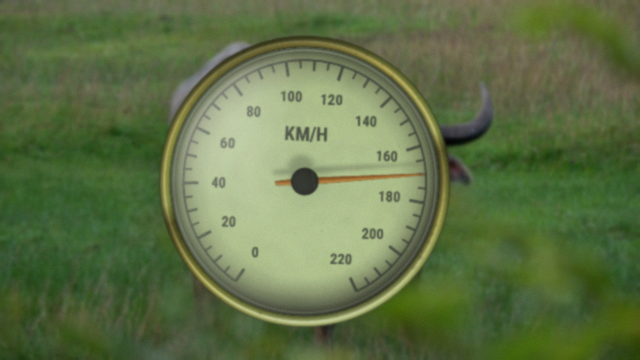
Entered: 170,km/h
